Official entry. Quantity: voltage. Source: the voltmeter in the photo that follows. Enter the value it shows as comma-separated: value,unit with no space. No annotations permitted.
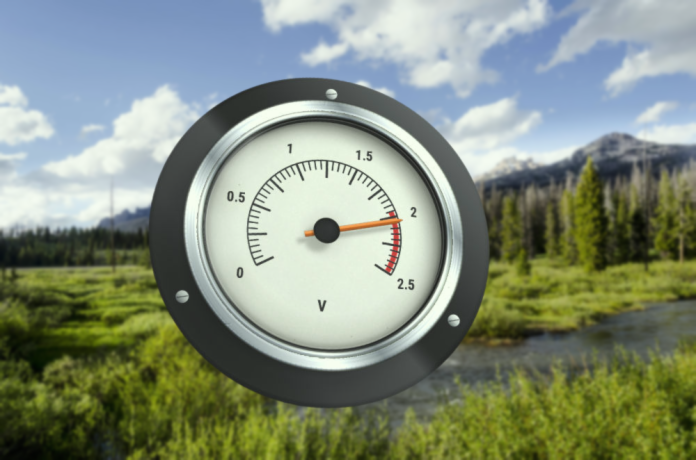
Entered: 2.05,V
